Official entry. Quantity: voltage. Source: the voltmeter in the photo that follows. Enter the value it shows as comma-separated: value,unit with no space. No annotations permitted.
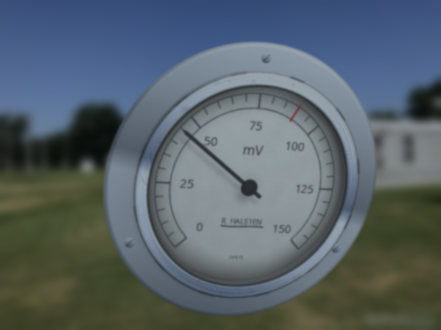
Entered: 45,mV
